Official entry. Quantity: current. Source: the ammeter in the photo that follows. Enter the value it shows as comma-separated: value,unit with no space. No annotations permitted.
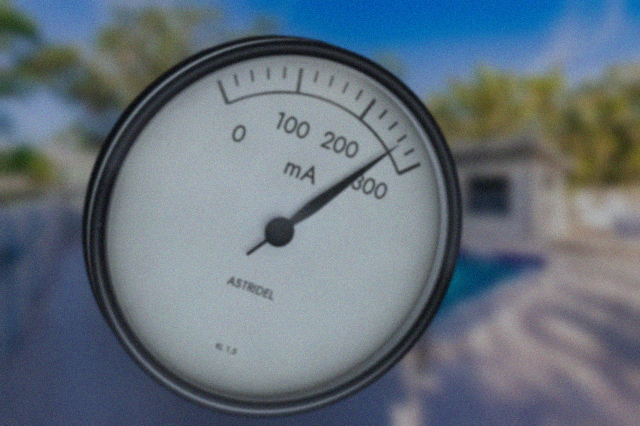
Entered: 260,mA
